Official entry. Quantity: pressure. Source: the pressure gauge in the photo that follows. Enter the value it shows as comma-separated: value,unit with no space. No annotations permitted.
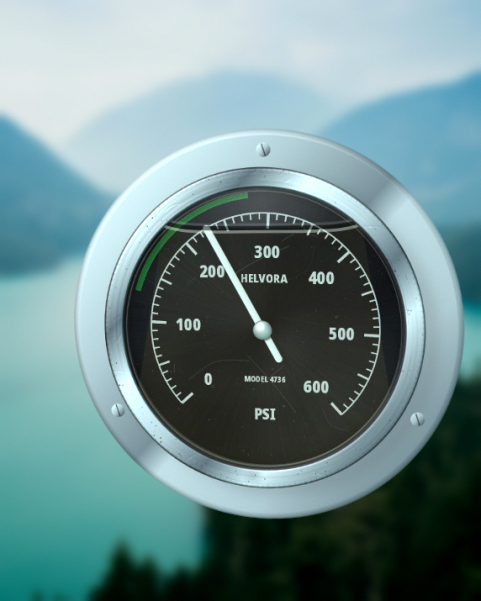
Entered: 230,psi
